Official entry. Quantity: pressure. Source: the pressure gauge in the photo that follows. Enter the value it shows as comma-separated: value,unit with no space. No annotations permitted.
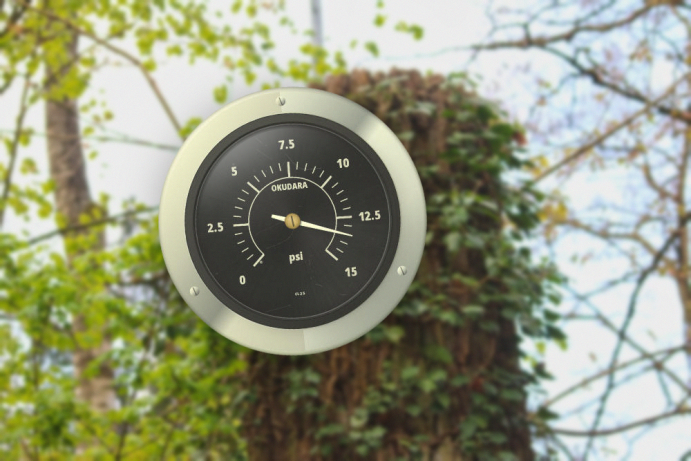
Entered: 13.5,psi
